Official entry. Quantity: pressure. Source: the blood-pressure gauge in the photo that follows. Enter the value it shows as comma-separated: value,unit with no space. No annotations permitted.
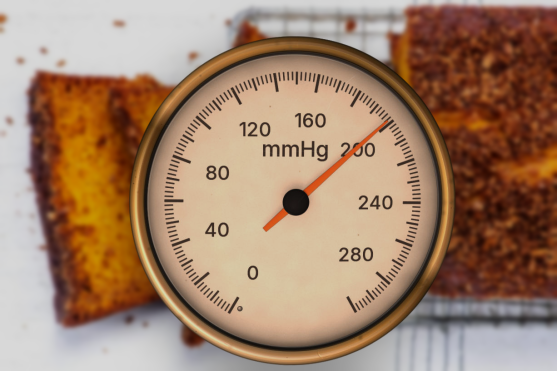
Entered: 198,mmHg
